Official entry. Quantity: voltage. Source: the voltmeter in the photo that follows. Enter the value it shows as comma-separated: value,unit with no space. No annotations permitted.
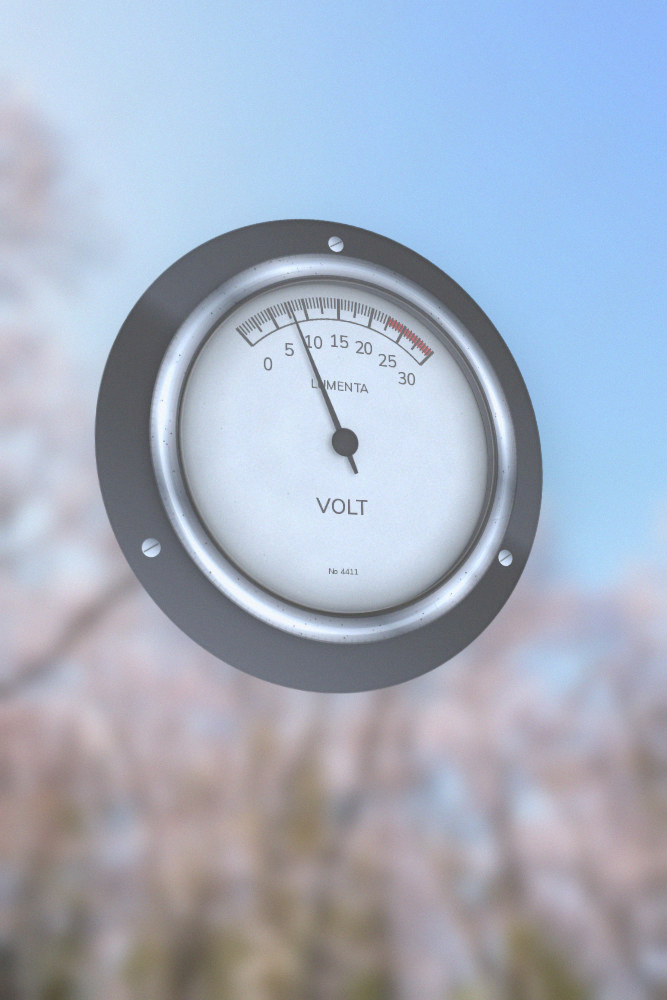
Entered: 7.5,V
